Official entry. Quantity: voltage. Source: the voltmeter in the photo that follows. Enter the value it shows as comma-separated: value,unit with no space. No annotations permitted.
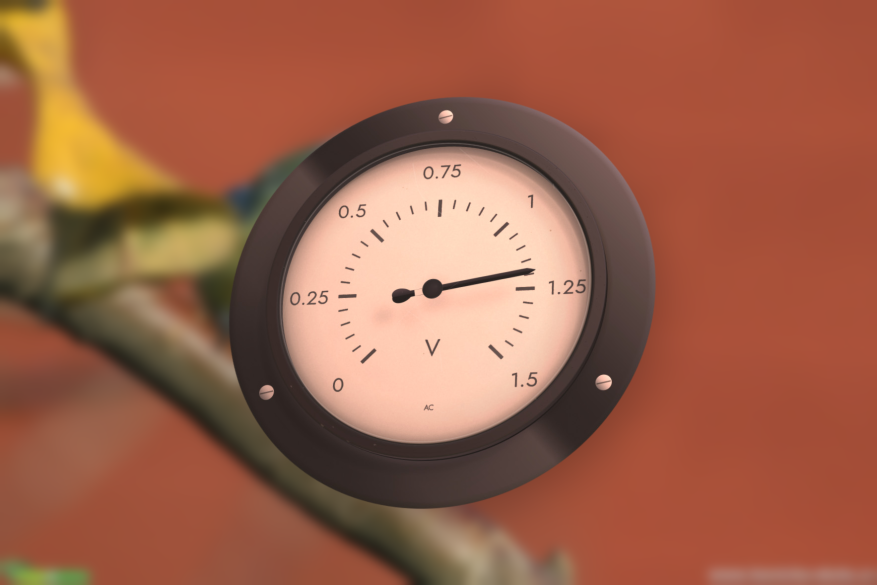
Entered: 1.2,V
